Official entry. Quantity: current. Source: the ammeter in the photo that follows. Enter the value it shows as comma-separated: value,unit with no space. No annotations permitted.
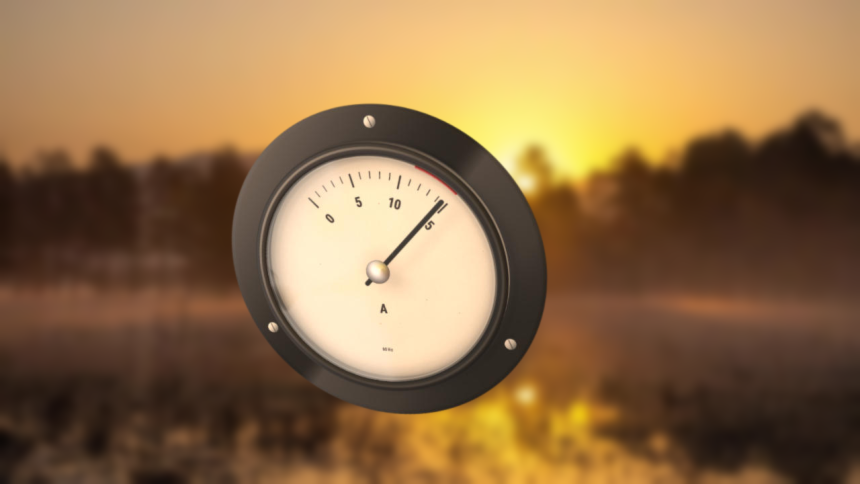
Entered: 14.5,A
